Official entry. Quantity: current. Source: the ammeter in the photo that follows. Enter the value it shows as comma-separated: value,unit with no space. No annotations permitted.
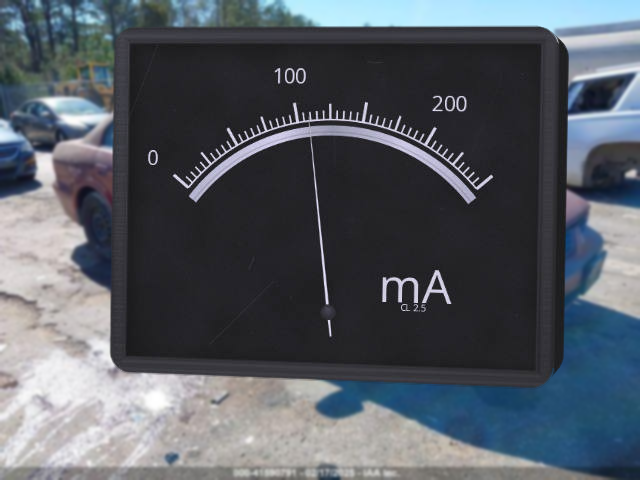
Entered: 110,mA
